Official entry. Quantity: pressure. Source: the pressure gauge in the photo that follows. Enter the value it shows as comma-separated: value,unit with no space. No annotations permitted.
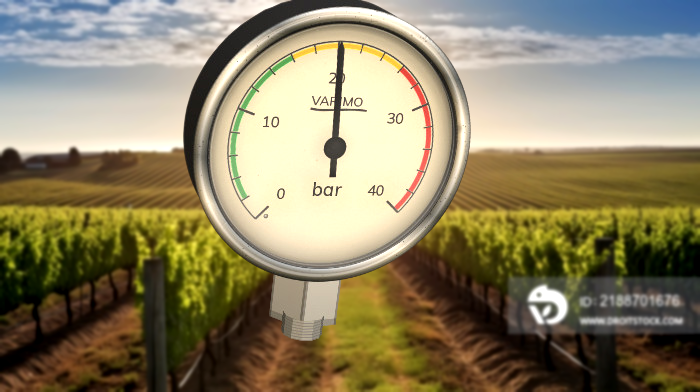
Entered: 20,bar
